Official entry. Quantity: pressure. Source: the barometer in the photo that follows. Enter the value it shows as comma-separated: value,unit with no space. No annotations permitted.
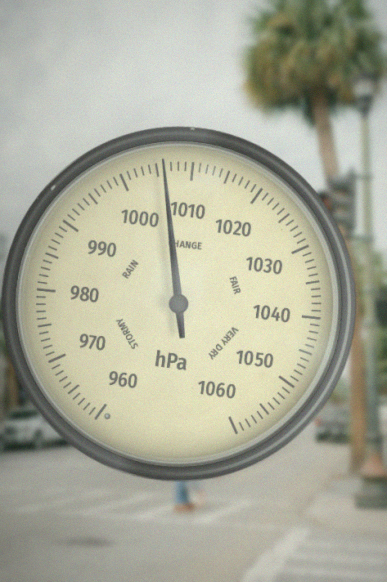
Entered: 1006,hPa
